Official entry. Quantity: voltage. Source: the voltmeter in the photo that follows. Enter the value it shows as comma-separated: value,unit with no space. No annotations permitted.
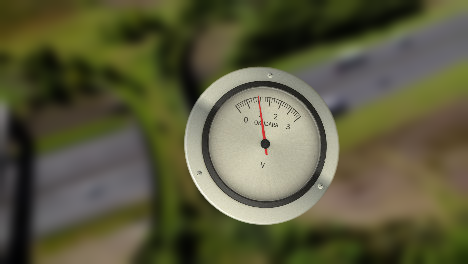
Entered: 1,V
